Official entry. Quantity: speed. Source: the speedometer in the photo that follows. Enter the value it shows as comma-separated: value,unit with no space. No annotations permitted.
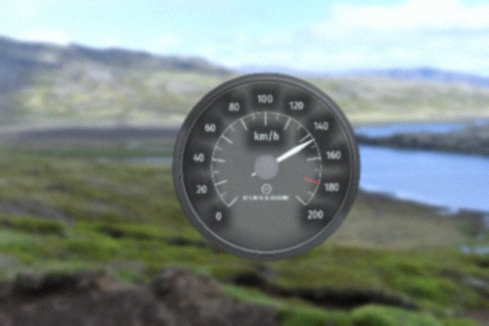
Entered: 145,km/h
